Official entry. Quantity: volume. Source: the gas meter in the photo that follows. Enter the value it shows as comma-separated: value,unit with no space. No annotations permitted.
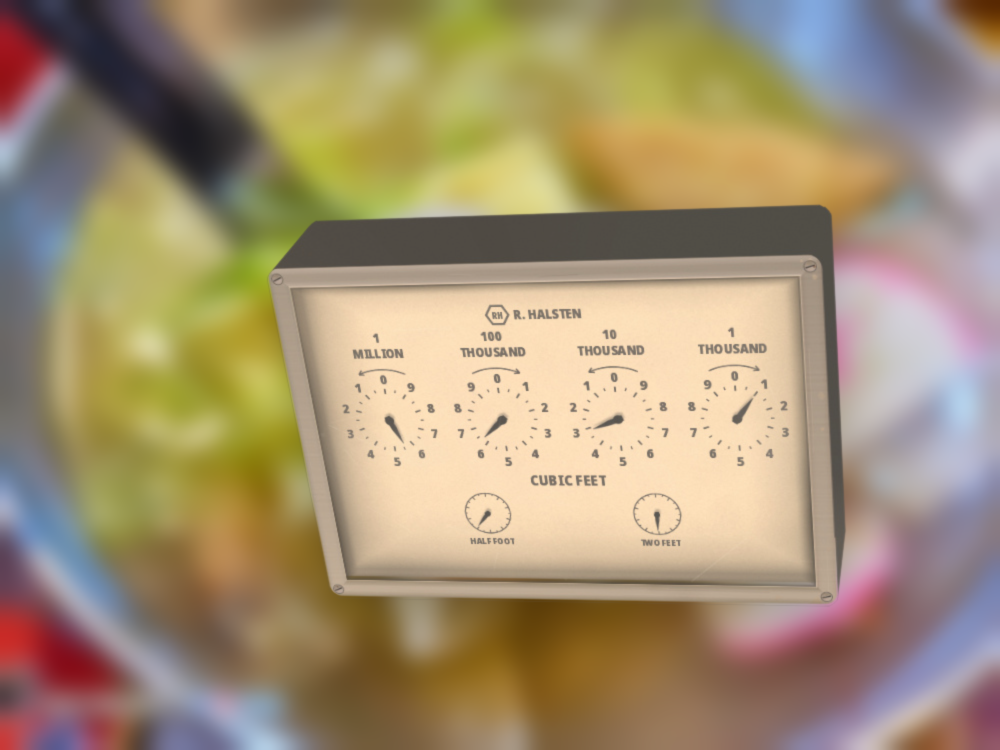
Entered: 563100,ft³
